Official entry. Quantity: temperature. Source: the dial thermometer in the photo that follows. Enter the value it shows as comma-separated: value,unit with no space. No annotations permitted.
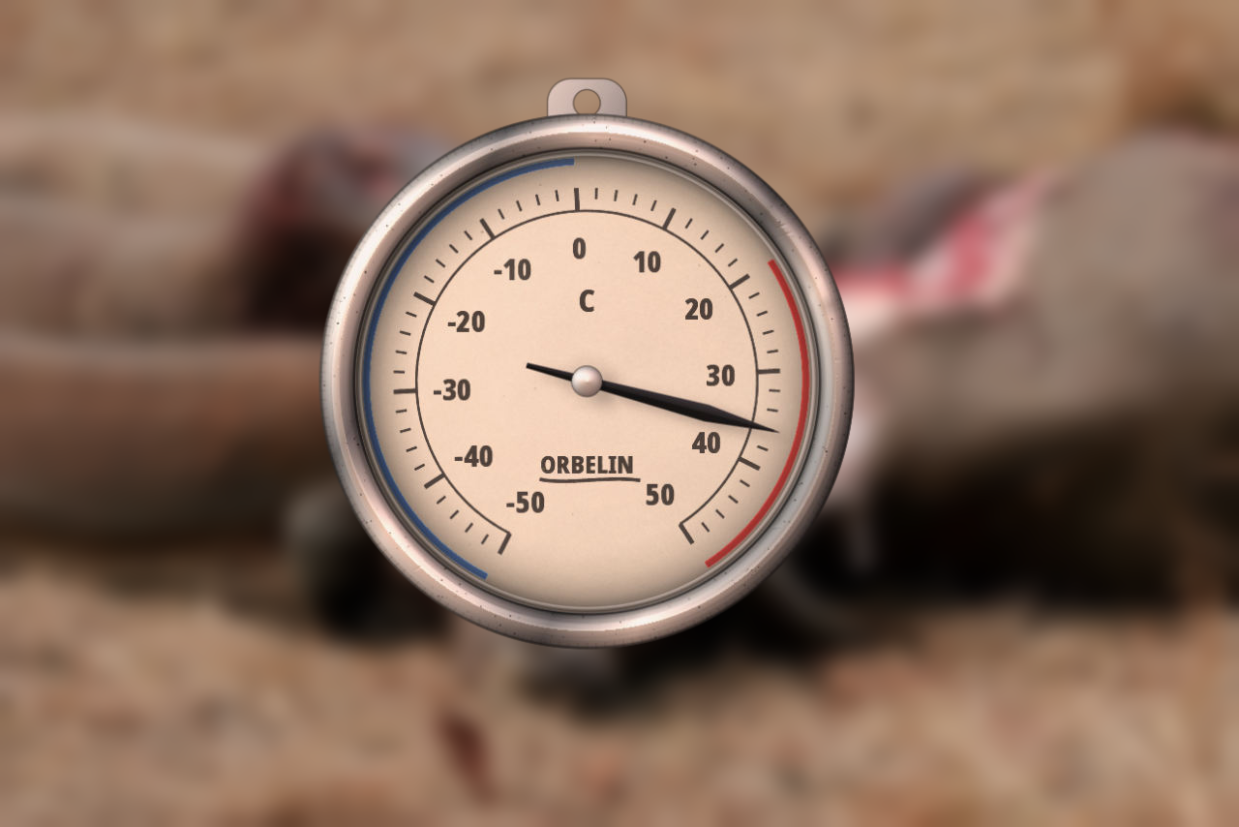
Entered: 36,°C
